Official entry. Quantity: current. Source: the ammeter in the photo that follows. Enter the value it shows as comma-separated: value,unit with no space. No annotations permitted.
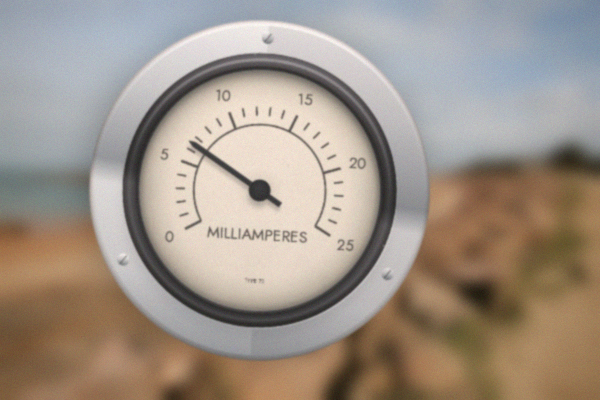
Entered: 6.5,mA
